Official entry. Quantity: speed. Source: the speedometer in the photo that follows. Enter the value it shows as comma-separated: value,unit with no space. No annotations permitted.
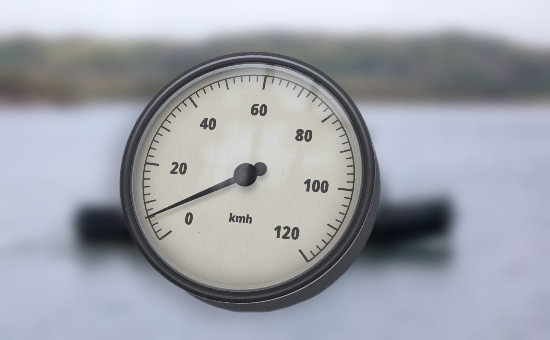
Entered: 6,km/h
